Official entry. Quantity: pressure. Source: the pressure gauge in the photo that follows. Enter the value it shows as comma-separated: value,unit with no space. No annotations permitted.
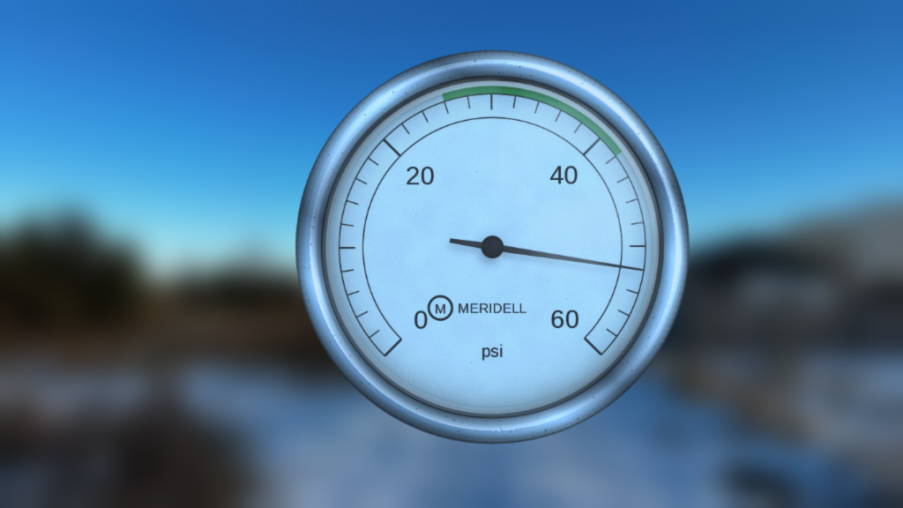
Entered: 52,psi
